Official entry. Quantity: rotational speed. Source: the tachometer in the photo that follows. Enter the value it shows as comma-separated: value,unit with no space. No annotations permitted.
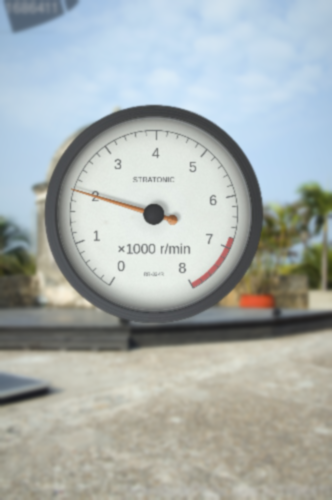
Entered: 2000,rpm
